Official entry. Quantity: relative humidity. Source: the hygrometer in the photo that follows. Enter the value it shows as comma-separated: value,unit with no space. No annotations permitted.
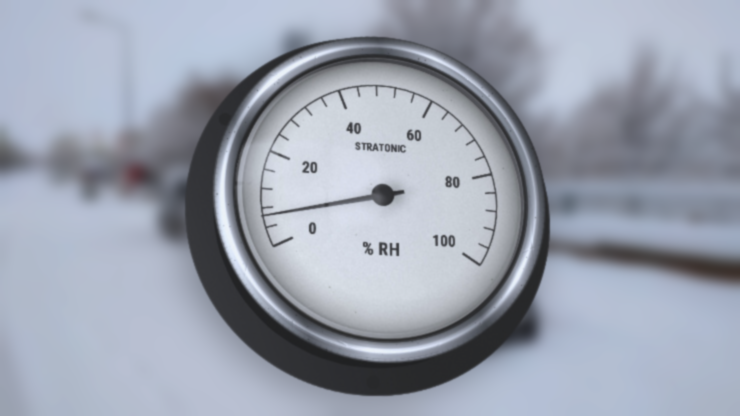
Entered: 6,%
